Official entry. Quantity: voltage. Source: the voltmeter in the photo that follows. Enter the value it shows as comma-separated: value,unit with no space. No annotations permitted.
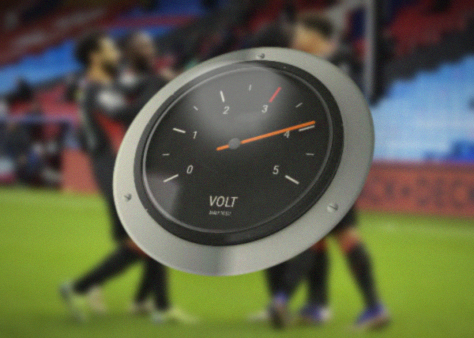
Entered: 4,V
